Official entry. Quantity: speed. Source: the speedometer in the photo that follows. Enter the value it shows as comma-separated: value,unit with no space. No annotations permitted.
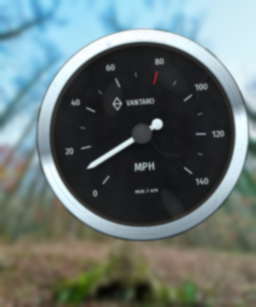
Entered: 10,mph
